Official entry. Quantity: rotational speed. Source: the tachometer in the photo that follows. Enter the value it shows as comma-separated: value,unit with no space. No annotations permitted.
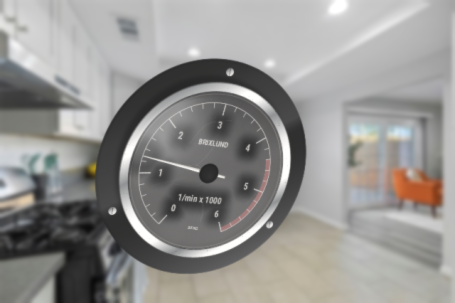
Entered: 1300,rpm
